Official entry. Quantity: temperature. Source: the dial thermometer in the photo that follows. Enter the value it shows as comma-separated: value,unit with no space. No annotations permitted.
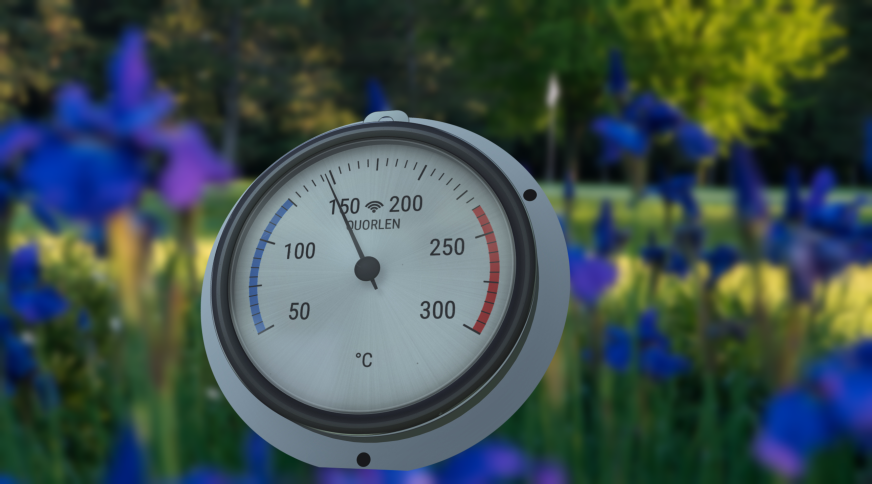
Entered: 147.5,°C
